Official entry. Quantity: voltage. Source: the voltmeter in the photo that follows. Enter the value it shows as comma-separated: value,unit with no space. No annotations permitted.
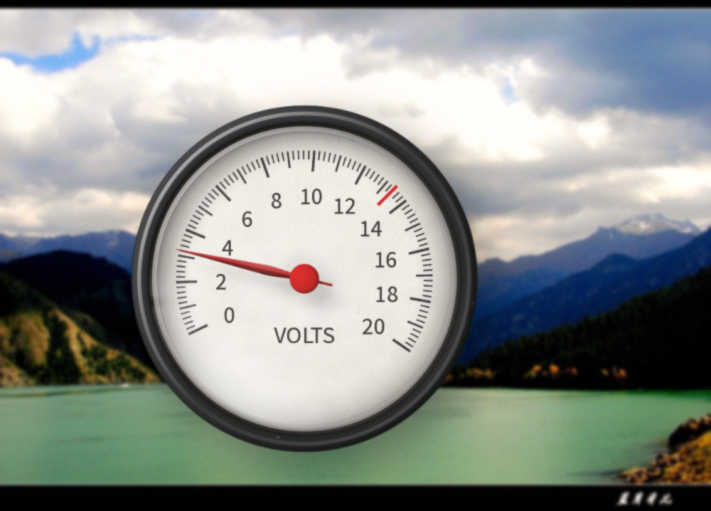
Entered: 3.2,V
